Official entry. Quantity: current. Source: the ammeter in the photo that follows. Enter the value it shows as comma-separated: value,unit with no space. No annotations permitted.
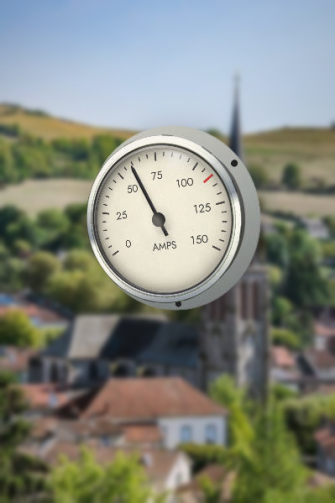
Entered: 60,A
